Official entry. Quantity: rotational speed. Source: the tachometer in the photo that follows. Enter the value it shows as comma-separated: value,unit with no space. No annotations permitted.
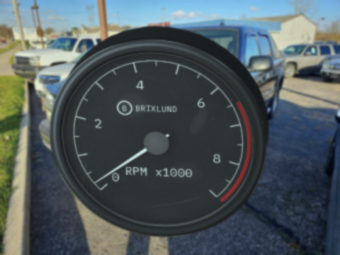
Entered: 250,rpm
